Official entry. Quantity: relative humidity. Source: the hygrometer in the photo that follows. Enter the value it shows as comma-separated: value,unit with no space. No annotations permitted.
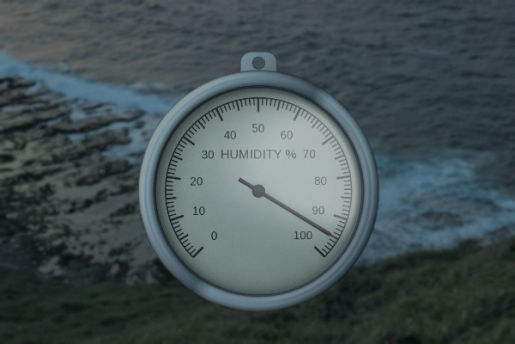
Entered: 95,%
